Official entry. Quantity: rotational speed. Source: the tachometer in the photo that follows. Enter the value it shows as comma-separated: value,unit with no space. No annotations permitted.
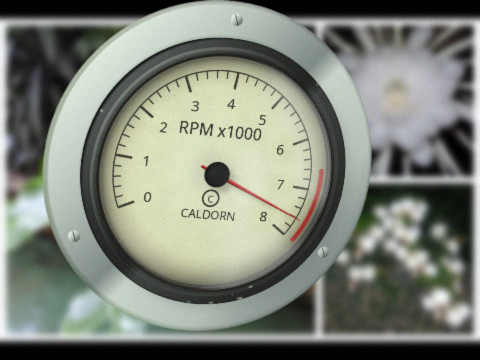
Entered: 7600,rpm
